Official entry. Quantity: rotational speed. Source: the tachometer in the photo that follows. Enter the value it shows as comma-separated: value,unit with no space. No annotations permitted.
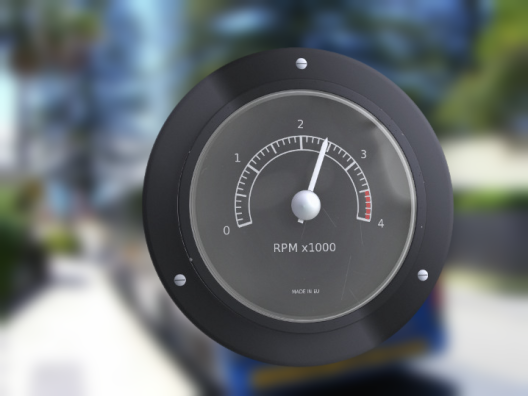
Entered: 2400,rpm
